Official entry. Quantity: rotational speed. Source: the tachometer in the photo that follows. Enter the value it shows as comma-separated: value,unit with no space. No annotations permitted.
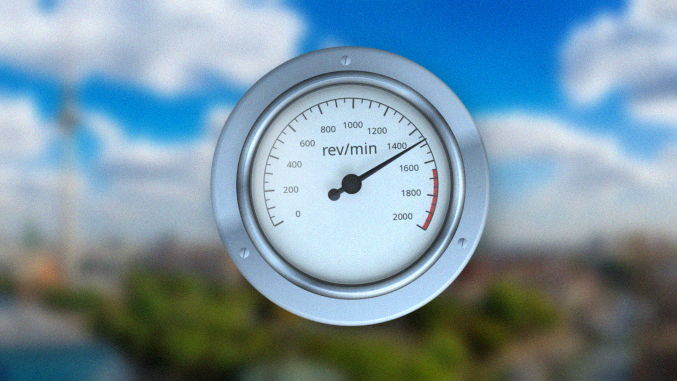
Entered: 1475,rpm
